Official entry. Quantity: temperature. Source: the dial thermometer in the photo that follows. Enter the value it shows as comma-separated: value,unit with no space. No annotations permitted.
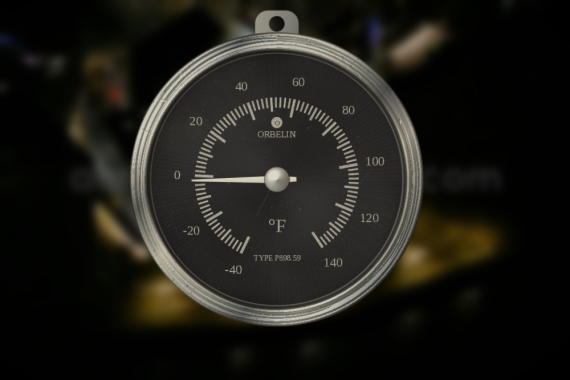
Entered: -2,°F
